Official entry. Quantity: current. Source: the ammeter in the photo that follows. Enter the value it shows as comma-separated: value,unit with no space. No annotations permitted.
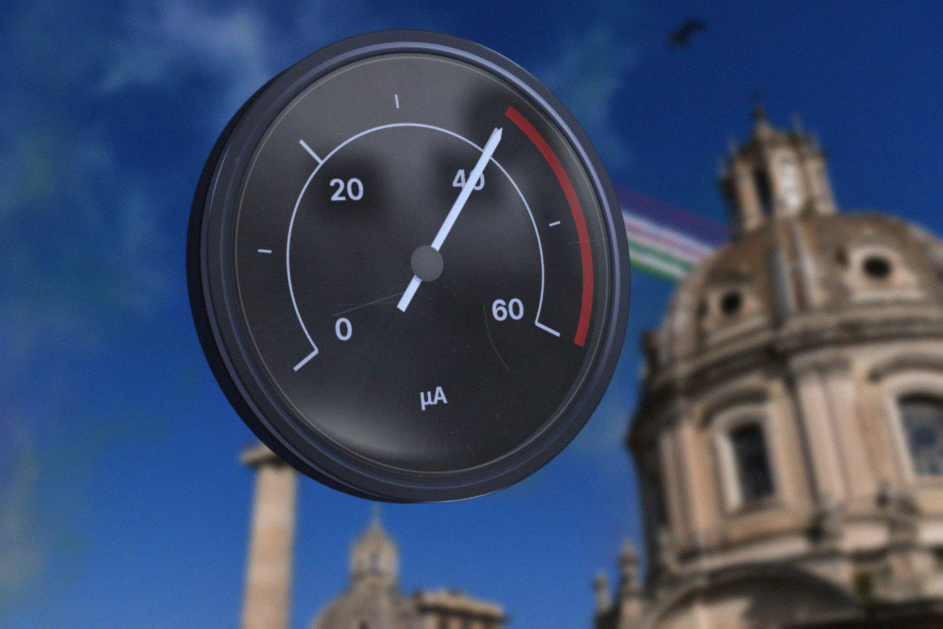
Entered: 40,µA
